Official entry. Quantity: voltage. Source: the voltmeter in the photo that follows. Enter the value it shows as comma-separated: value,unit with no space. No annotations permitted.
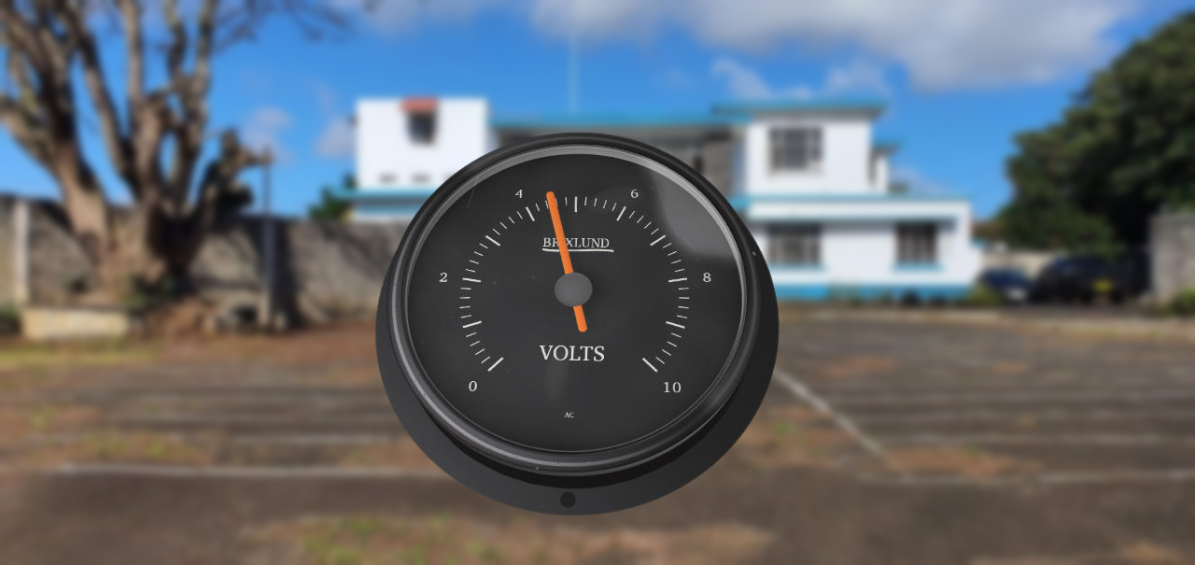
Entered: 4.5,V
